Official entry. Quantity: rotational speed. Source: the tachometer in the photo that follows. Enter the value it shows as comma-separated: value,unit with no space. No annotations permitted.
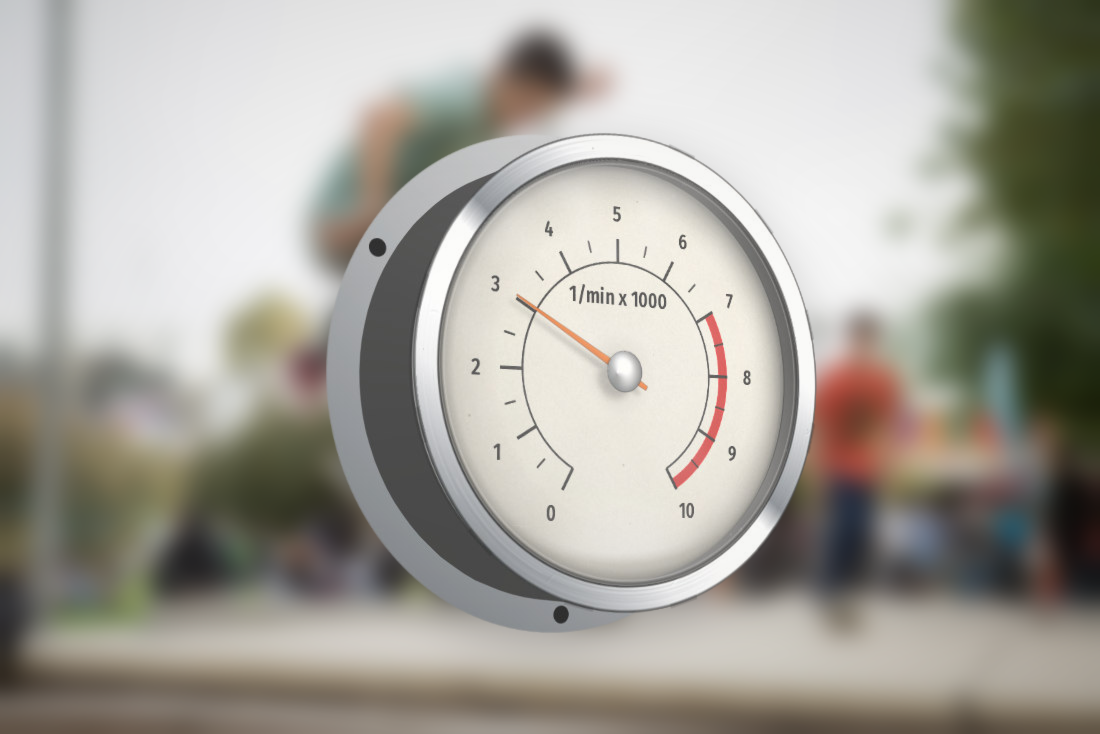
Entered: 3000,rpm
